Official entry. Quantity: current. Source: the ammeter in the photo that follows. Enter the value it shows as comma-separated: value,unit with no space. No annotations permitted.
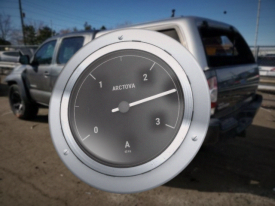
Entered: 2.5,A
